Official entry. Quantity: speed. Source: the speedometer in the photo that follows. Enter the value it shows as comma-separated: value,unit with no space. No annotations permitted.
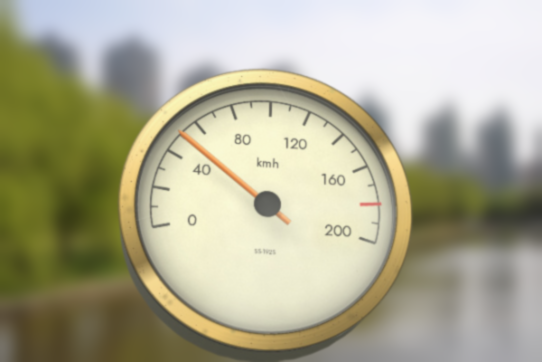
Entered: 50,km/h
